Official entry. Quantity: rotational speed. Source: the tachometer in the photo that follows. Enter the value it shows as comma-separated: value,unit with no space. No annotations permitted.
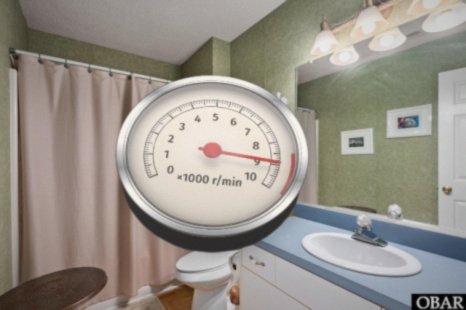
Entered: 9000,rpm
